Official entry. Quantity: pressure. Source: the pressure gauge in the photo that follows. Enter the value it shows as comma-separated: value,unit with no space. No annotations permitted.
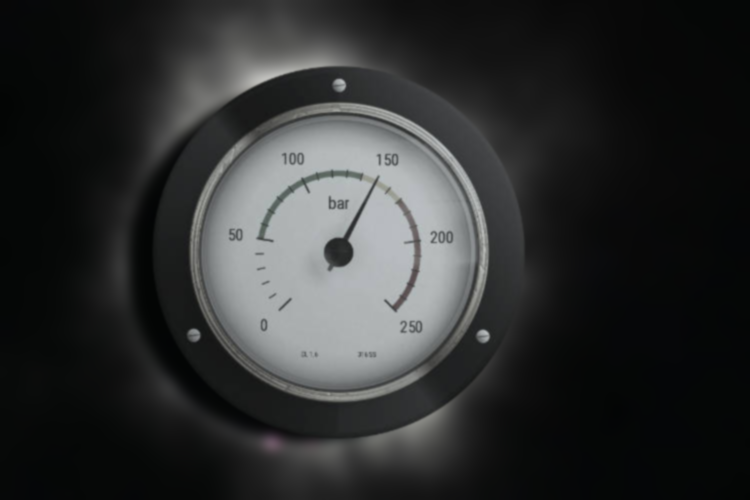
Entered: 150,bar
